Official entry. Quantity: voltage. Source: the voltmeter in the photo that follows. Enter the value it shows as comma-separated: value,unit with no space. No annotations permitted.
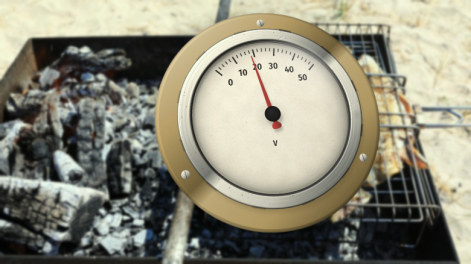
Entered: 18,V
